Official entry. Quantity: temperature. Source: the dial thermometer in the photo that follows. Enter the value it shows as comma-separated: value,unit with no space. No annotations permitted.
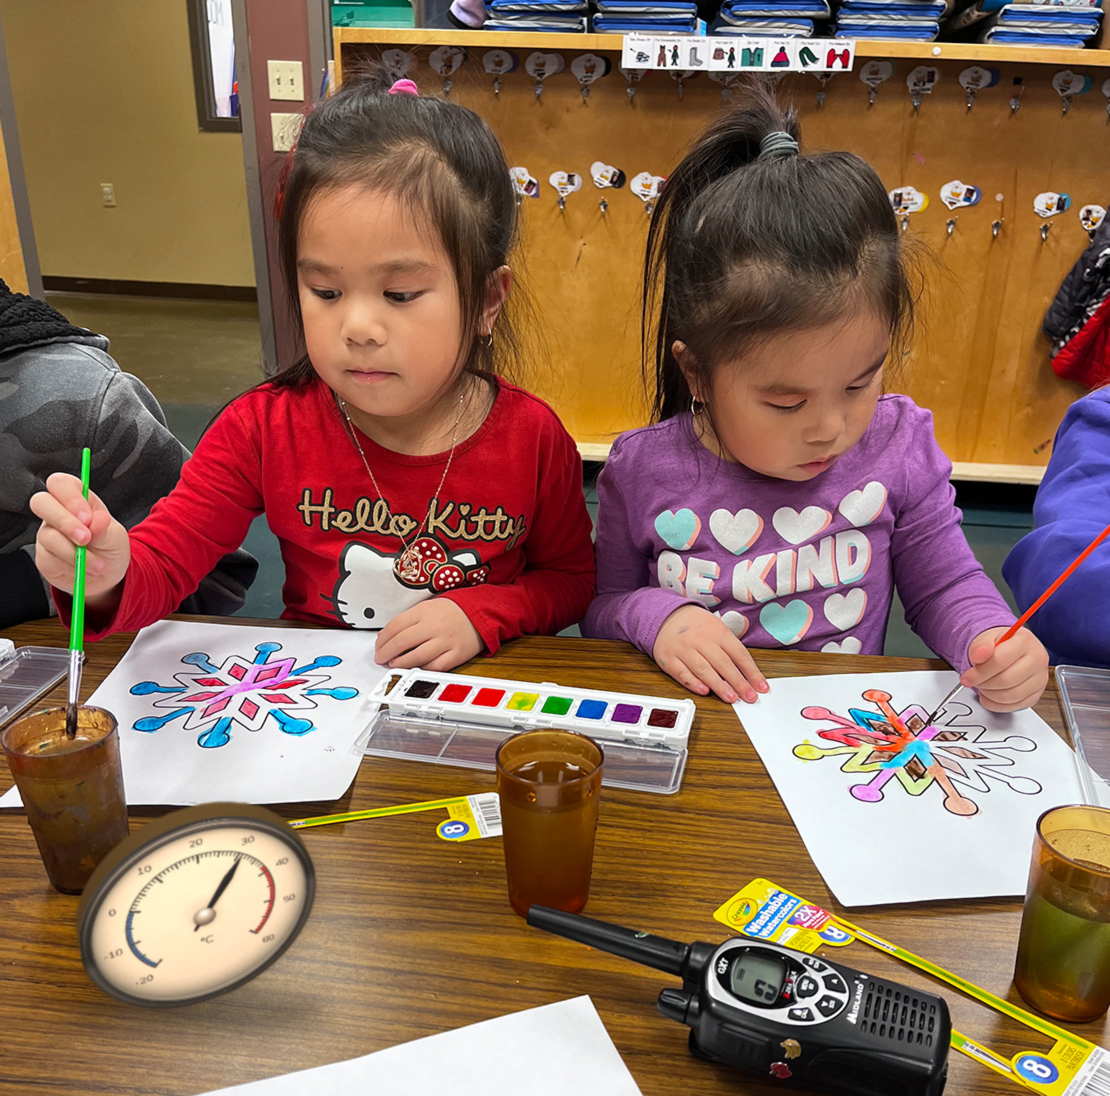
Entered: 30,°C
